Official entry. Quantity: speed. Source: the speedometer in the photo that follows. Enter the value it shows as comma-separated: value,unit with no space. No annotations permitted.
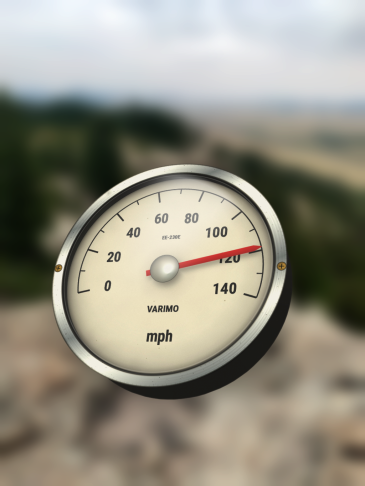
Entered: 120,mph
